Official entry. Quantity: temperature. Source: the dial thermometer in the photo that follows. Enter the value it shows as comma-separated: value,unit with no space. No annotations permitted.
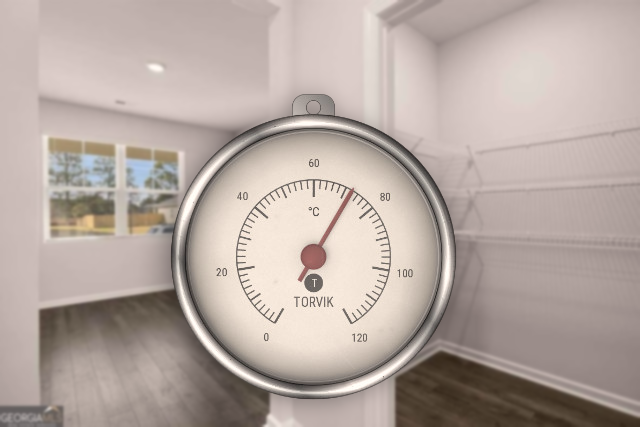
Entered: 72,°C
